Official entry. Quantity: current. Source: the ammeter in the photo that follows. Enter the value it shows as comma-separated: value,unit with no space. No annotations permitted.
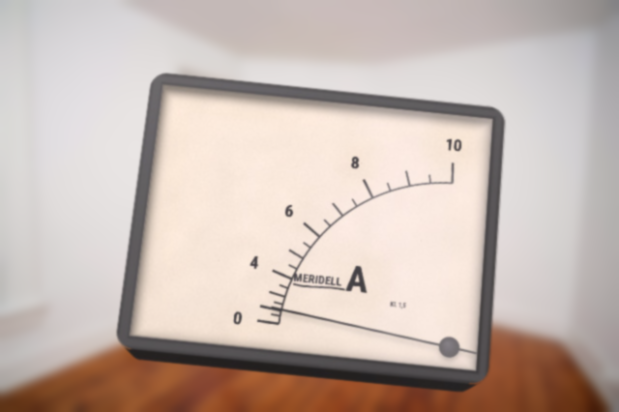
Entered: 2,A
